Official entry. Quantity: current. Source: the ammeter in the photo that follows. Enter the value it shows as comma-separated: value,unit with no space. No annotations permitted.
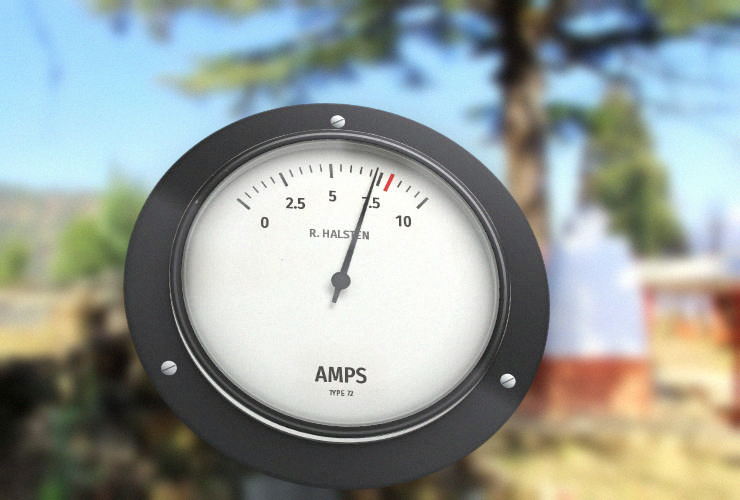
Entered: 7.25,A
